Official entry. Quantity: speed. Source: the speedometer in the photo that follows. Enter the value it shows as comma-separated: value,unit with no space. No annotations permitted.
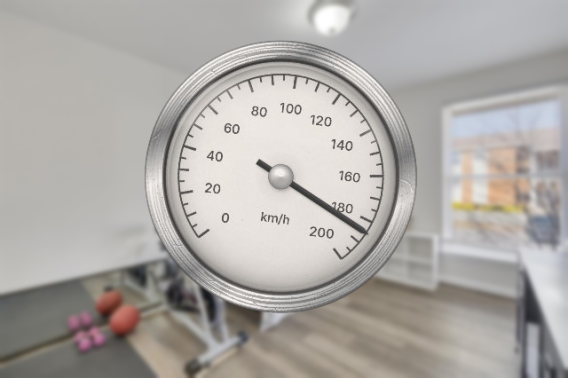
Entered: 185,km/h
